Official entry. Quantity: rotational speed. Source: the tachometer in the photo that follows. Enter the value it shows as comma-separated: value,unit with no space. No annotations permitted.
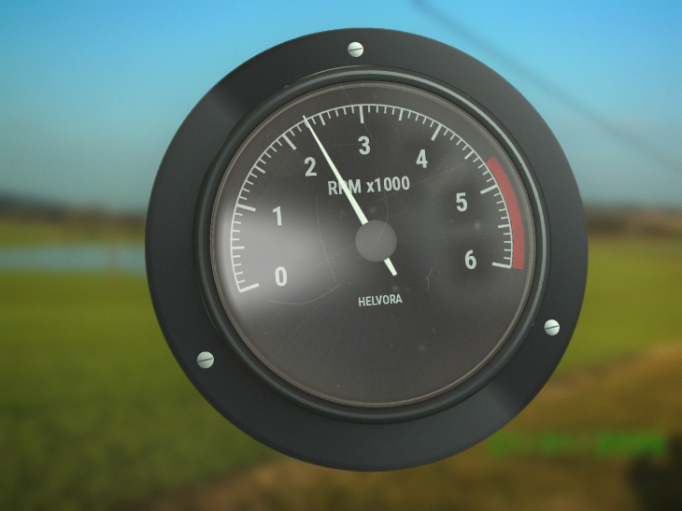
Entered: 2300,rpm
